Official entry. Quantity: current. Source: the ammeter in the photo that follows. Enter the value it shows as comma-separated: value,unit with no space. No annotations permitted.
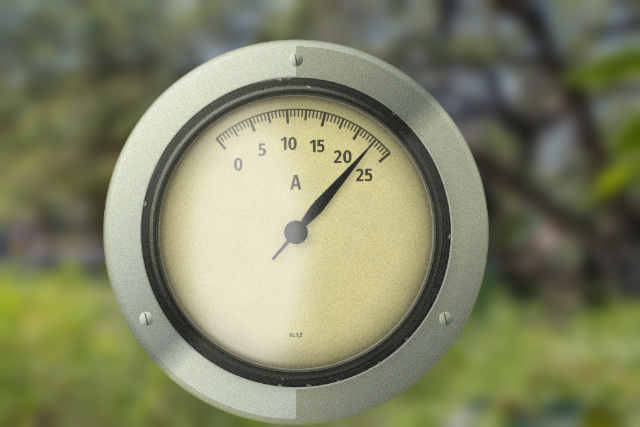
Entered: 22.5,A
